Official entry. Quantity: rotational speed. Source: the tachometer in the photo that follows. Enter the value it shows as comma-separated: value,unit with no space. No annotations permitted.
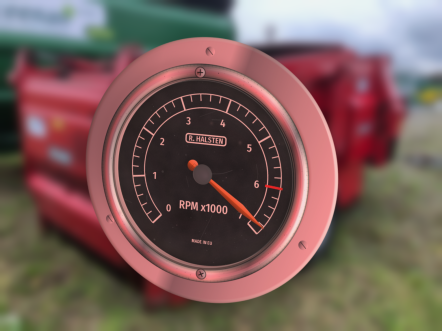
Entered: 6800,rpm
